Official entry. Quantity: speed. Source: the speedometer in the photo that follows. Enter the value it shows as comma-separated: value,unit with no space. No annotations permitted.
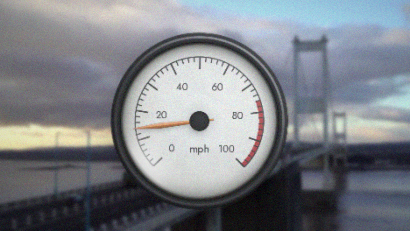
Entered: 14,mph
